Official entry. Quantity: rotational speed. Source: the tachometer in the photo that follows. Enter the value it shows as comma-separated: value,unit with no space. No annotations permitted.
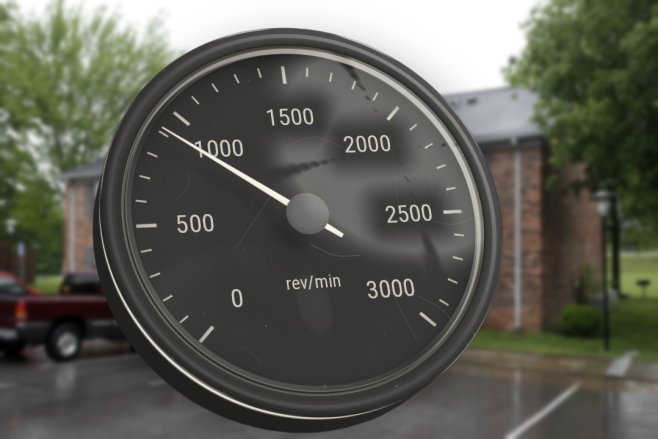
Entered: 900,rpm
